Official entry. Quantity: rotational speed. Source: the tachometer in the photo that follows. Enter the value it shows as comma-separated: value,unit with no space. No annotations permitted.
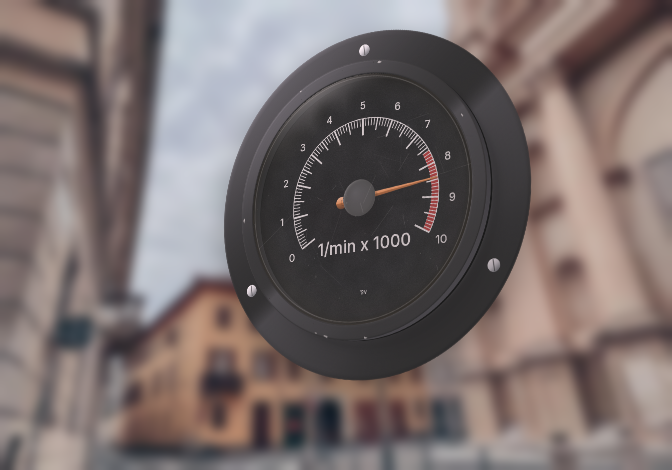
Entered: 8500,rpm
